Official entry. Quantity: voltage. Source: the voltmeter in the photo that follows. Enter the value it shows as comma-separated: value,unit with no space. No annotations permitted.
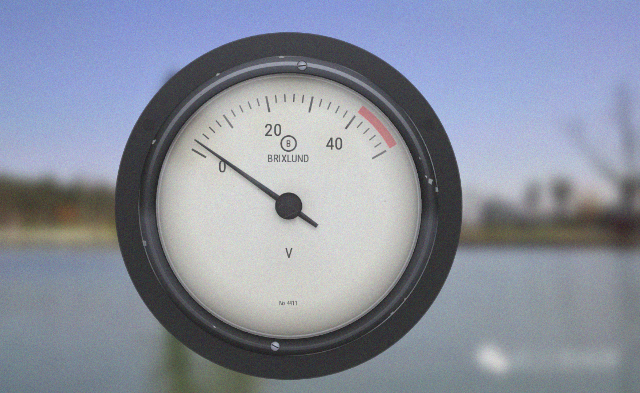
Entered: 2,V
